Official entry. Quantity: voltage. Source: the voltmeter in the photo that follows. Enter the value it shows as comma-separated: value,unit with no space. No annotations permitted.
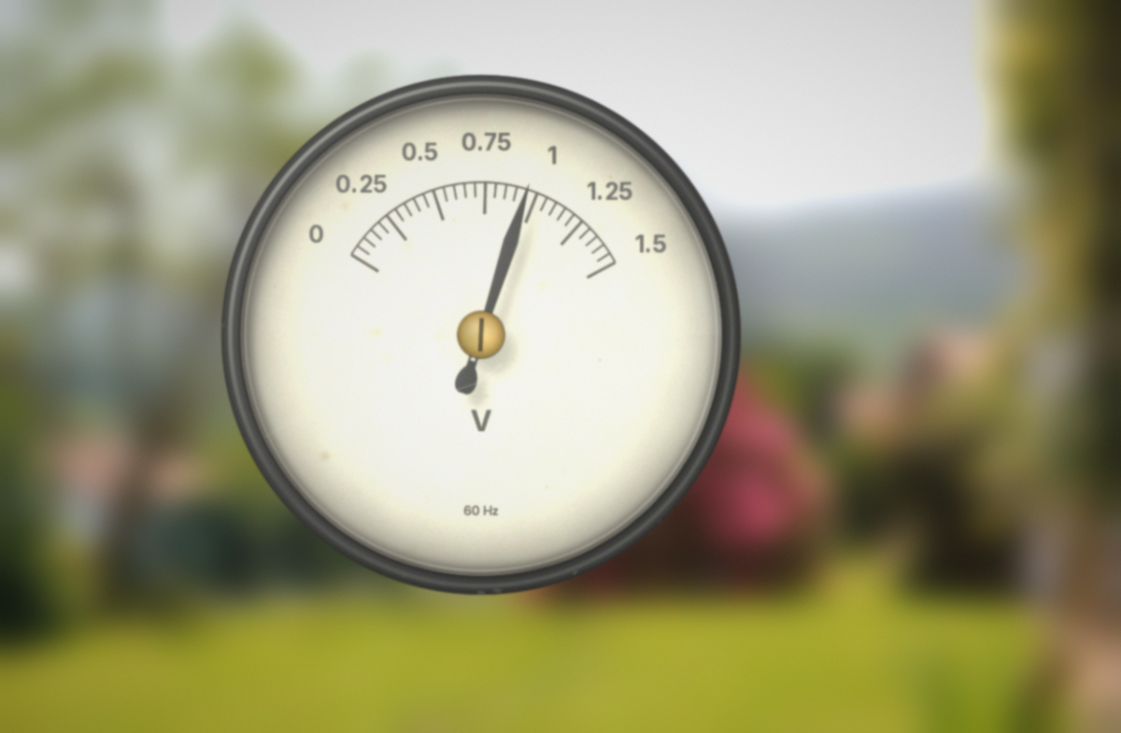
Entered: 0.95,V
